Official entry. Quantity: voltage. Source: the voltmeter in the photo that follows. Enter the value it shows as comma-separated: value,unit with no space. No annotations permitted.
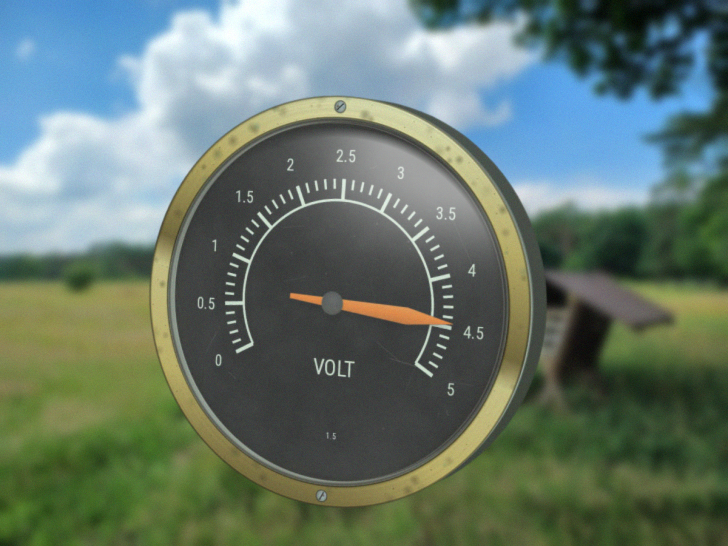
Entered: 4.45,V
